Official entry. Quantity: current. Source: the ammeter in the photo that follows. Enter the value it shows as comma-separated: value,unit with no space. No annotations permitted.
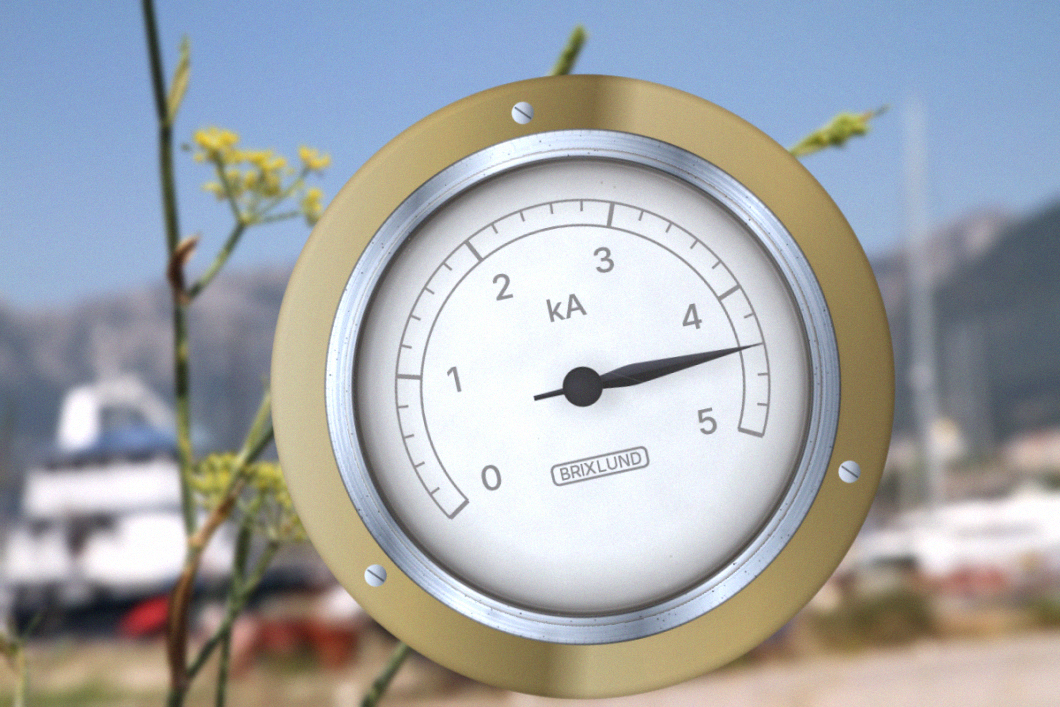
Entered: 4.4,kA
